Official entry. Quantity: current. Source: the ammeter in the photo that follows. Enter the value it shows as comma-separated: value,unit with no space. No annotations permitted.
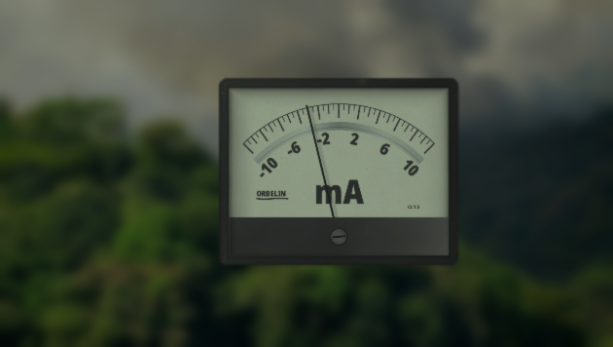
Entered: -3,mA
